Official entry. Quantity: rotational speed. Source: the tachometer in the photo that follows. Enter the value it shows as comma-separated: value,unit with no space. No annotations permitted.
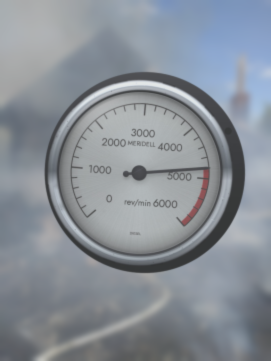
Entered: 4800,rpm
